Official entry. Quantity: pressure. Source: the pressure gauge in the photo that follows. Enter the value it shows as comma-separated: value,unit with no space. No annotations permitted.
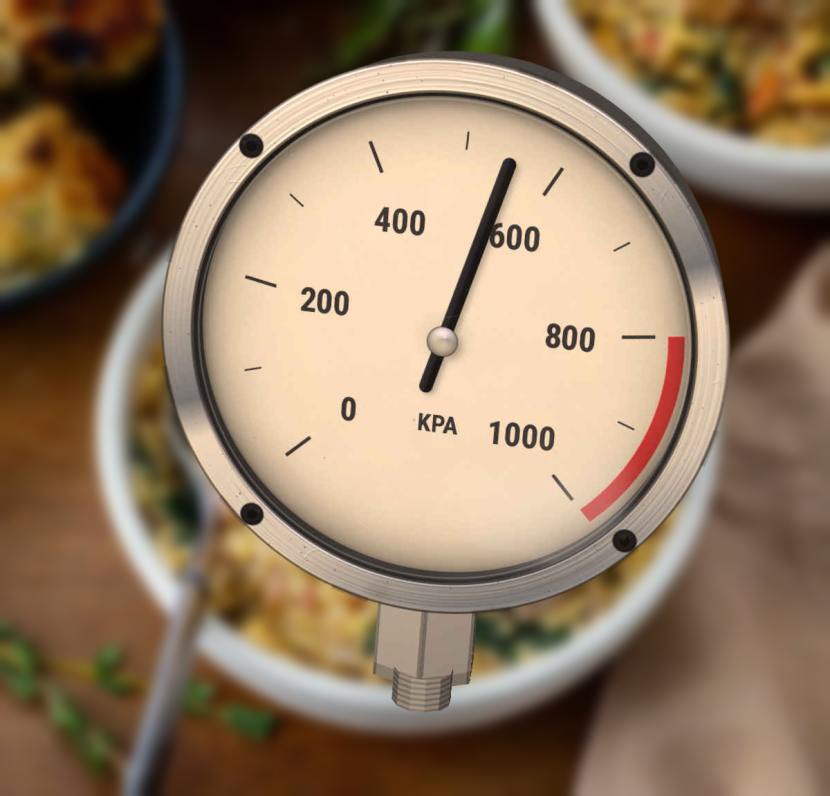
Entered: 550,kPa
